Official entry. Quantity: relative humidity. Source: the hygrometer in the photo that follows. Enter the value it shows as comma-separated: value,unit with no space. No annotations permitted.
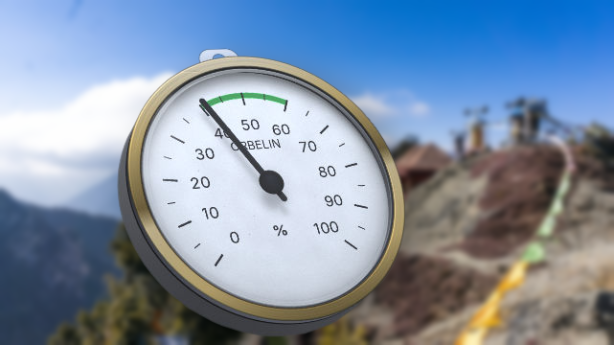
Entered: 40,%
